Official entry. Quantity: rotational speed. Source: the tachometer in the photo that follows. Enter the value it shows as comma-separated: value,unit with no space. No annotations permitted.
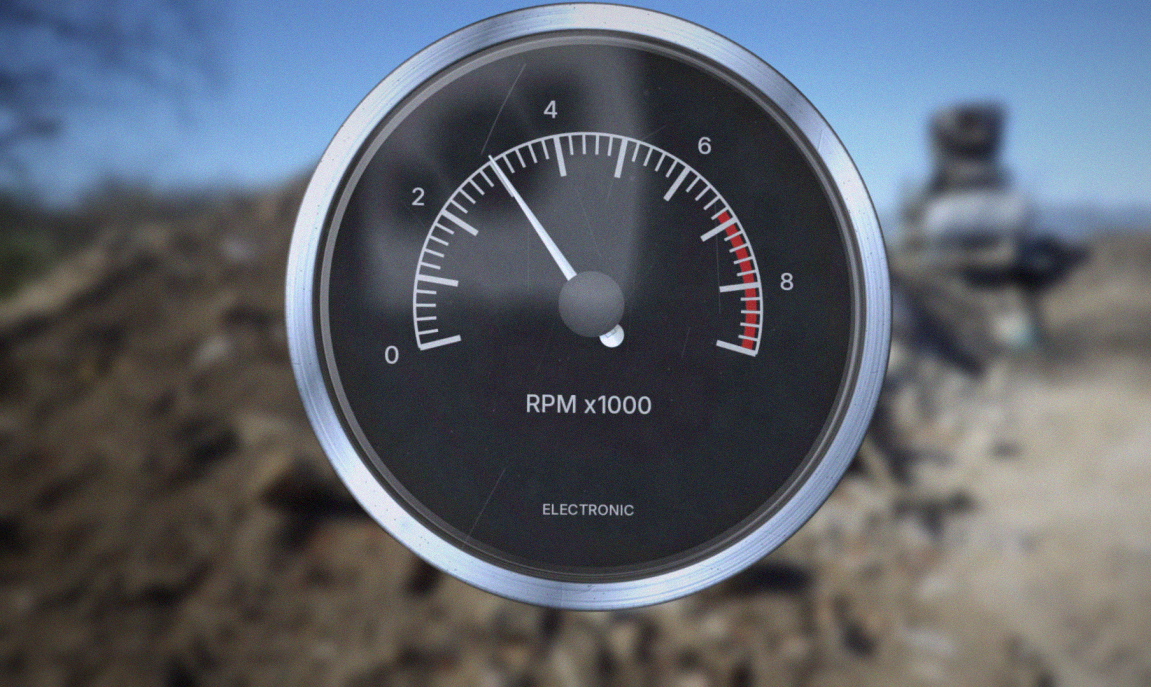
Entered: 3000,rpm
